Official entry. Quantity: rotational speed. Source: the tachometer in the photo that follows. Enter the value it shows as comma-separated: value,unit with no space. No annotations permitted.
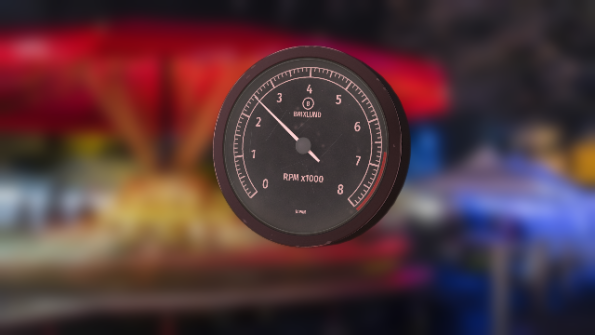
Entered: 2500,rpm
